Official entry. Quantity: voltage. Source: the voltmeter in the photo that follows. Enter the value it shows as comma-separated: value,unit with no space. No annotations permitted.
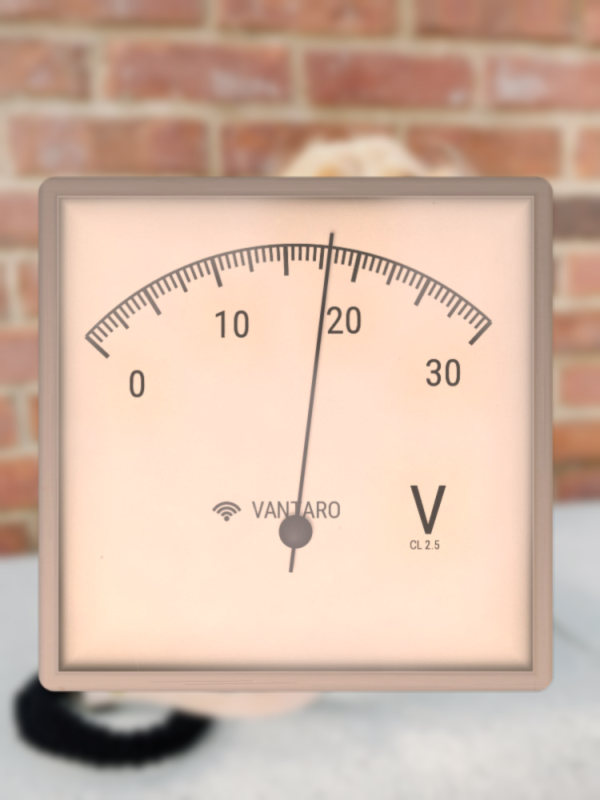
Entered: 18,V
